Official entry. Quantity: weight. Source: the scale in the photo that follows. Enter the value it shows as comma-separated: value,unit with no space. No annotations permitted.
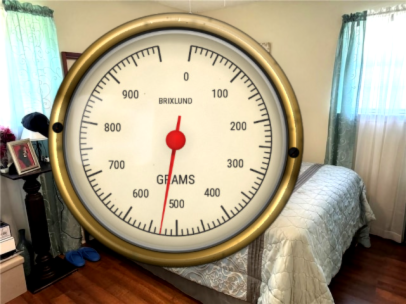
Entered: 530,g
